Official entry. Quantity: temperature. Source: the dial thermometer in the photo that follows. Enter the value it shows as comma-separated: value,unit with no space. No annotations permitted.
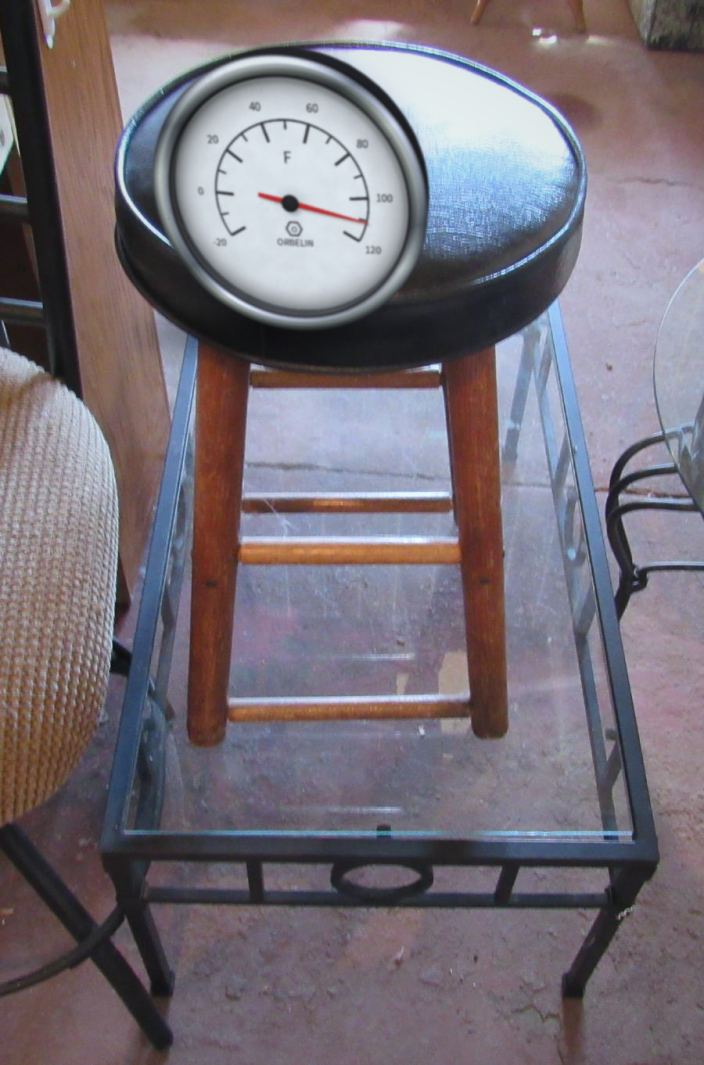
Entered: 110,°F
